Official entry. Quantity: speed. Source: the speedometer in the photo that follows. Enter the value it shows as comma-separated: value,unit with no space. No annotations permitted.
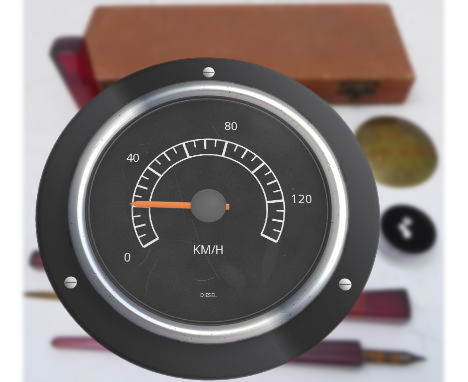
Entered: 20,km/h
